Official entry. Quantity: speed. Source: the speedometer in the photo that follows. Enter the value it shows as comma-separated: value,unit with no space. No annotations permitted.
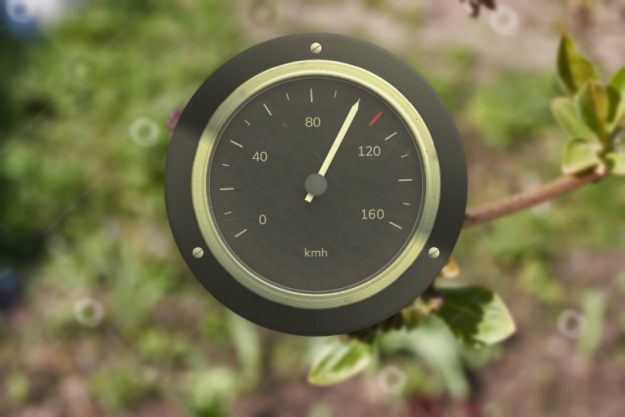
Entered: 100,km/h
